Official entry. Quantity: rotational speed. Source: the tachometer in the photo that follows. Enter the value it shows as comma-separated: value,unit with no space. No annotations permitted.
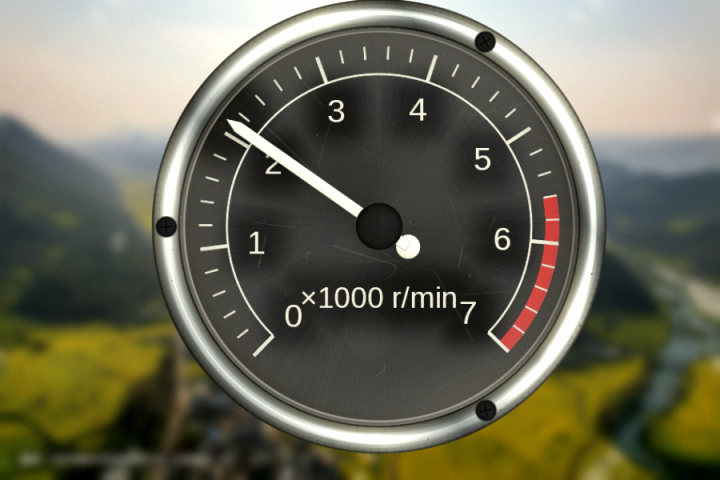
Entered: 2100,rpm
